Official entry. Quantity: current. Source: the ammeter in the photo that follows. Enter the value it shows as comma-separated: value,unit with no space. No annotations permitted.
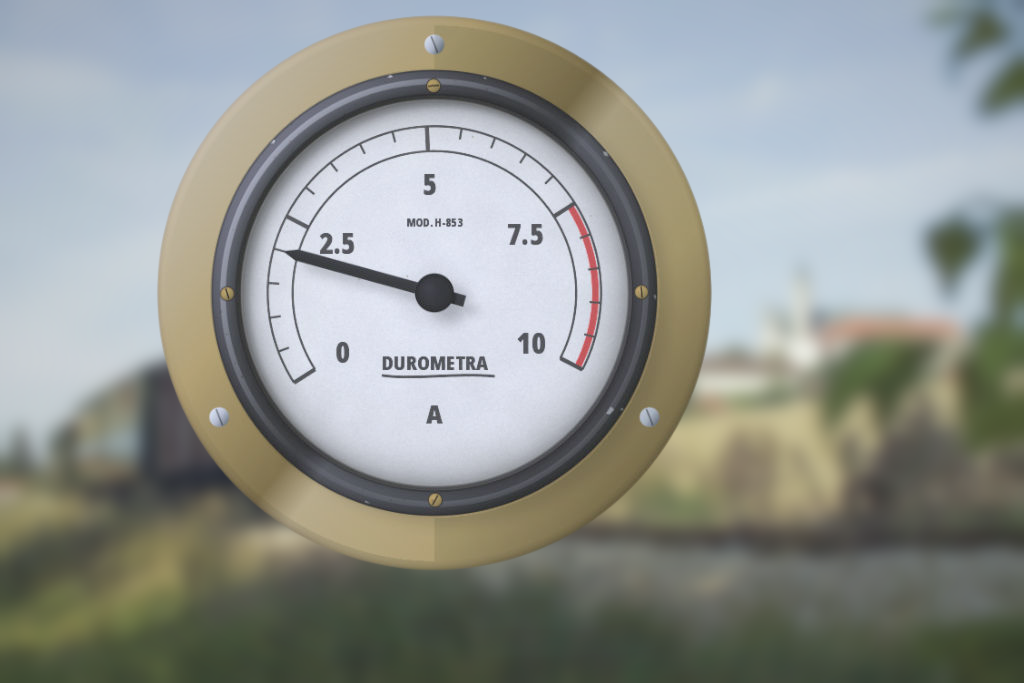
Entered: 2,A
